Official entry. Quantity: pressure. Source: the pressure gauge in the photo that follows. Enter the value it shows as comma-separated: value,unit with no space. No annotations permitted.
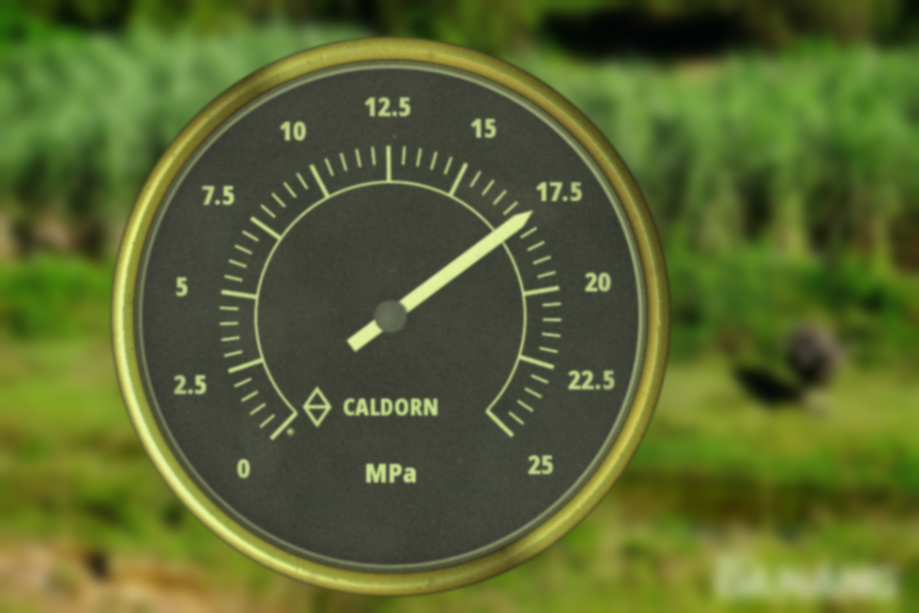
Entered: 17.5,MPa
